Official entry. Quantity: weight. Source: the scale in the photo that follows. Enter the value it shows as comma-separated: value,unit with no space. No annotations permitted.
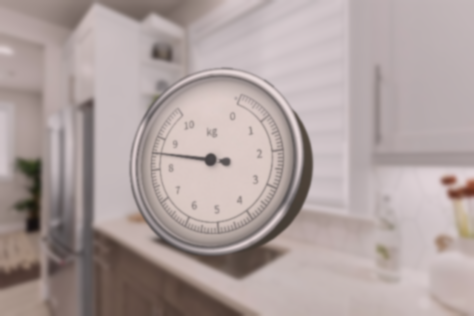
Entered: 8.5,kg
